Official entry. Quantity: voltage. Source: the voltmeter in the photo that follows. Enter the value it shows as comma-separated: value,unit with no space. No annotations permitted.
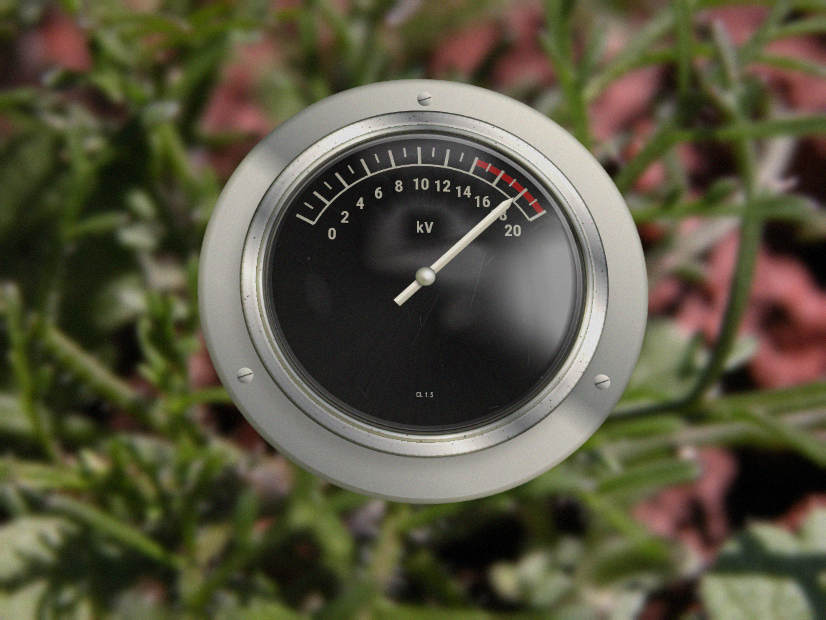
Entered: 18,kV
